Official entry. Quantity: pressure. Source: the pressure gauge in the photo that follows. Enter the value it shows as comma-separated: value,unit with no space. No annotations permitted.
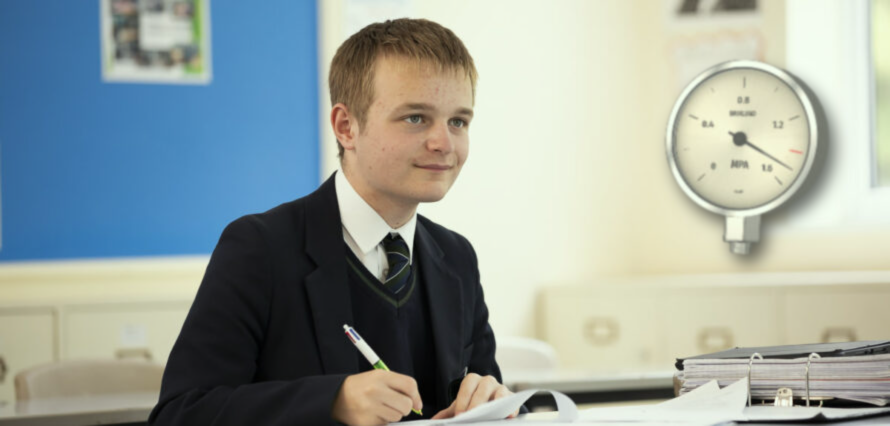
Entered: 1.5,MPa
